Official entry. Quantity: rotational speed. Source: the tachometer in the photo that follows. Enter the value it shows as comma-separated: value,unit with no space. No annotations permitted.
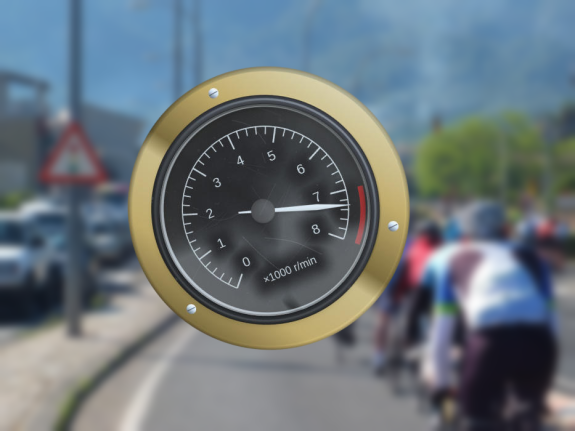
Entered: 7300,rpm
